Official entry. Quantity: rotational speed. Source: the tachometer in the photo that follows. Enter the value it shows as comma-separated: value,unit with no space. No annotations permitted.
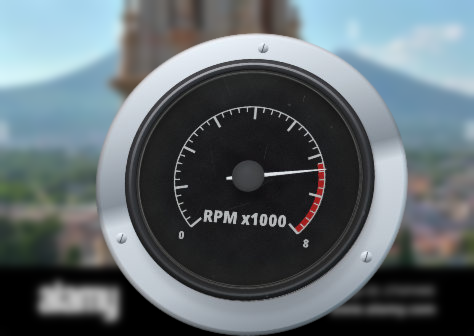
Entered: 6400,rpm
